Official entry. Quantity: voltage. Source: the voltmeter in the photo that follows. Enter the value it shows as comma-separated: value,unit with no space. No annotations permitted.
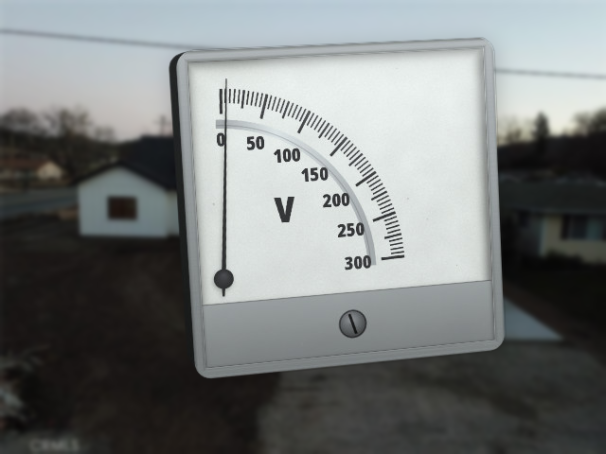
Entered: 5,V
